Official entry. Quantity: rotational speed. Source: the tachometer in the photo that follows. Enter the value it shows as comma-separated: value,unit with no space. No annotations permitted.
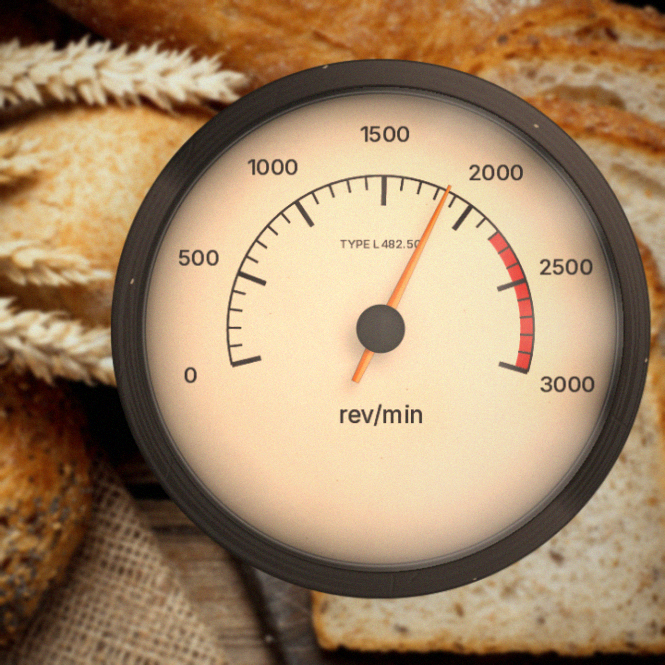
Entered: 1850,rpm
